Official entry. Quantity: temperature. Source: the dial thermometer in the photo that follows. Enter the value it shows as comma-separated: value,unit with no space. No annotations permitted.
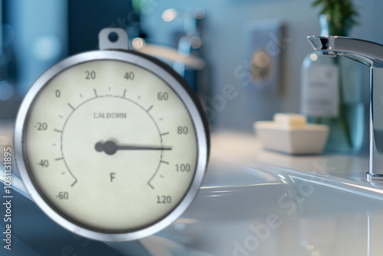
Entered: 90,°F
